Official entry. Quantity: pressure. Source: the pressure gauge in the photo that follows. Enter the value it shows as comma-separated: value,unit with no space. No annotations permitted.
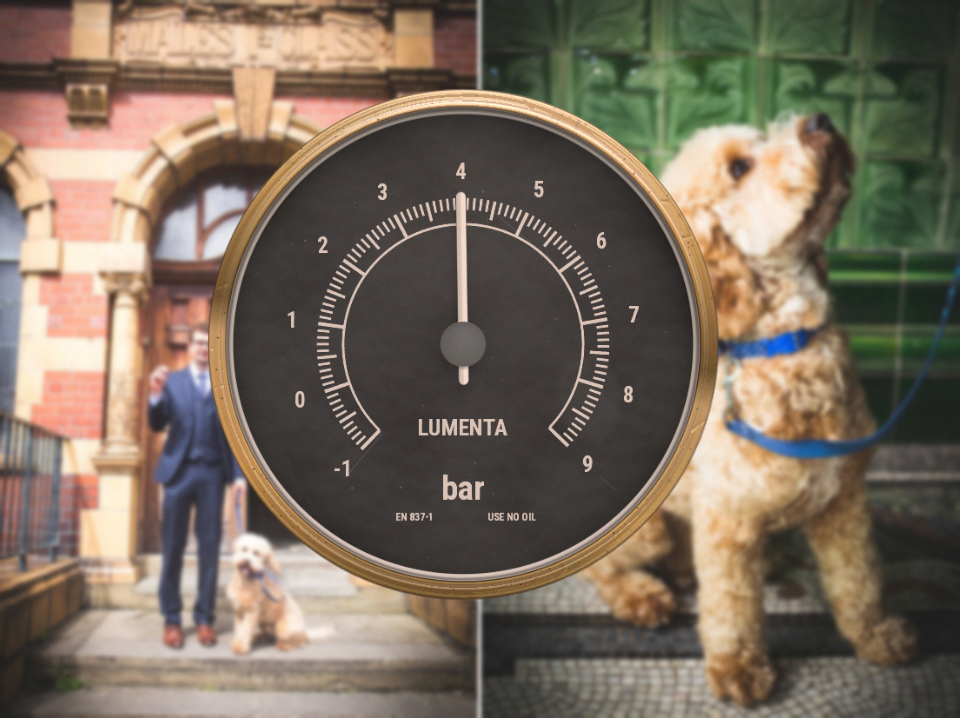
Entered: 4,bar
